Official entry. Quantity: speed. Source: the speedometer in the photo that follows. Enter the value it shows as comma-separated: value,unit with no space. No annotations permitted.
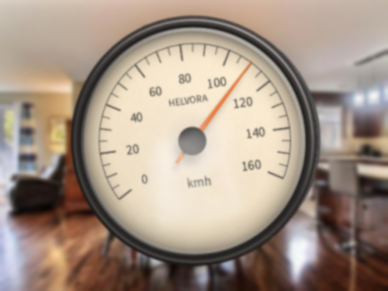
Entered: 110,km/h
